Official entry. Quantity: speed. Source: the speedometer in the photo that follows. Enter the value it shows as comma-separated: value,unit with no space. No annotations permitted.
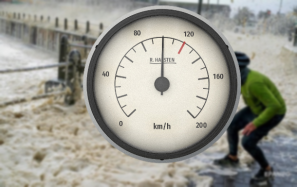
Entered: 100,km/h
